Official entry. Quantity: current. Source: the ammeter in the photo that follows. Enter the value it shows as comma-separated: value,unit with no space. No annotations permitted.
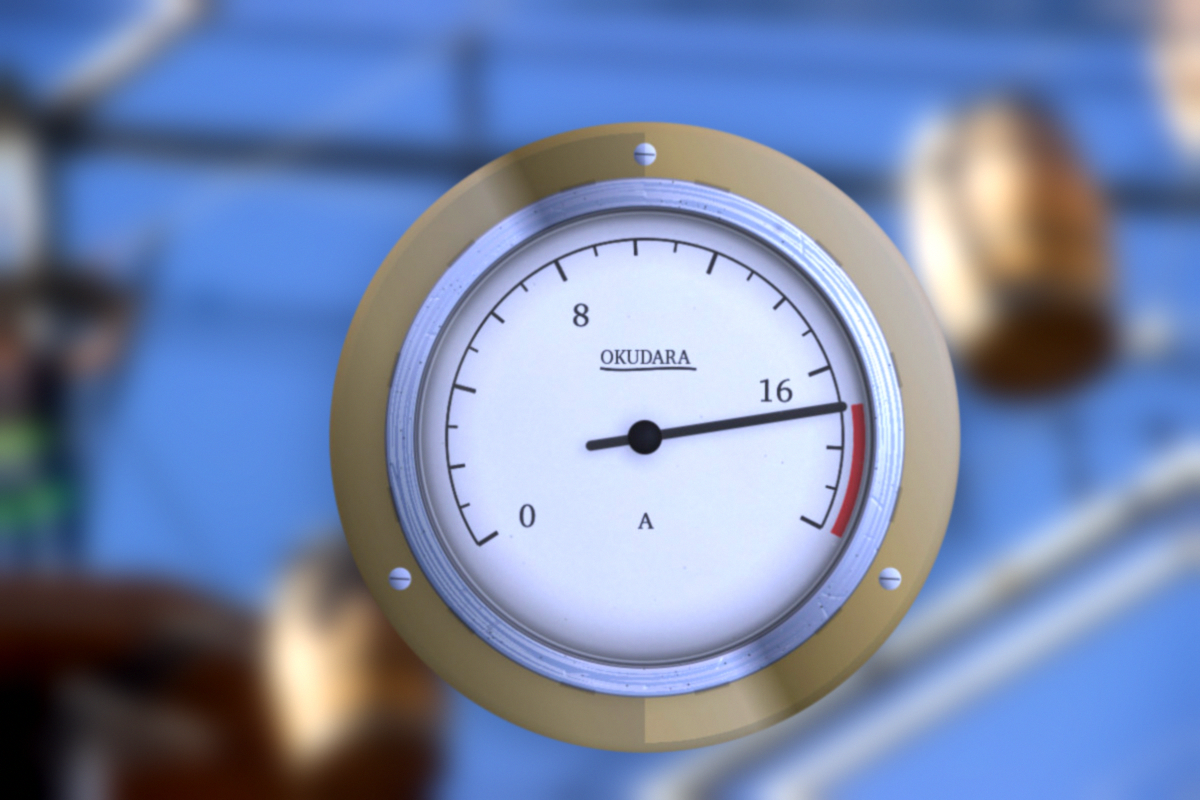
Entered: 17,A
